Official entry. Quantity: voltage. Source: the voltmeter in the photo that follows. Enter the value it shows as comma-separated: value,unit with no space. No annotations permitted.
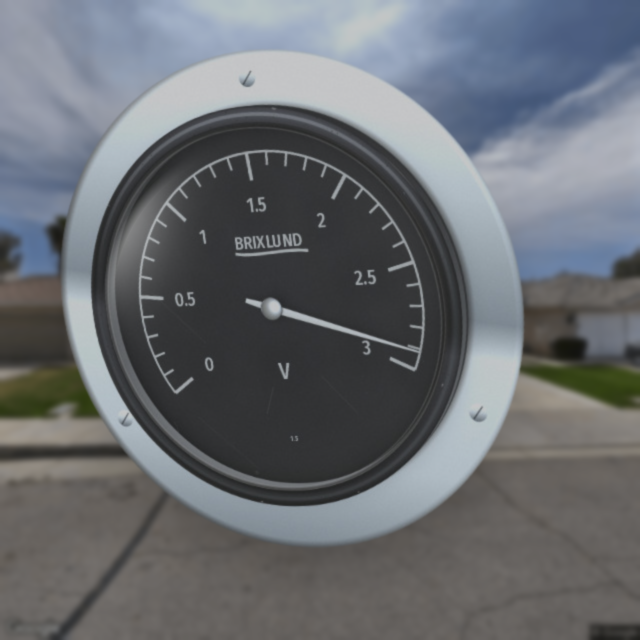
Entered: 2.9,V
